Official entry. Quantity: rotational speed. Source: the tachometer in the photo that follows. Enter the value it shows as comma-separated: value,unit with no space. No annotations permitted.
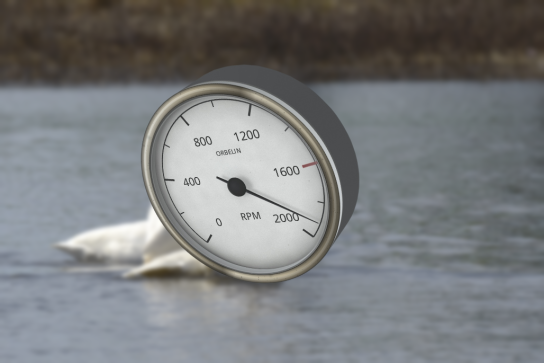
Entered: 1900,rpm
